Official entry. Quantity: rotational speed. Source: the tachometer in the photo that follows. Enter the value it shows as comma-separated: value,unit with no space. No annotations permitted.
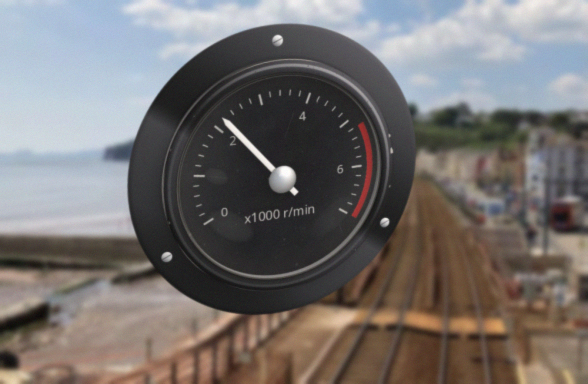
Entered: 2200,rpm
